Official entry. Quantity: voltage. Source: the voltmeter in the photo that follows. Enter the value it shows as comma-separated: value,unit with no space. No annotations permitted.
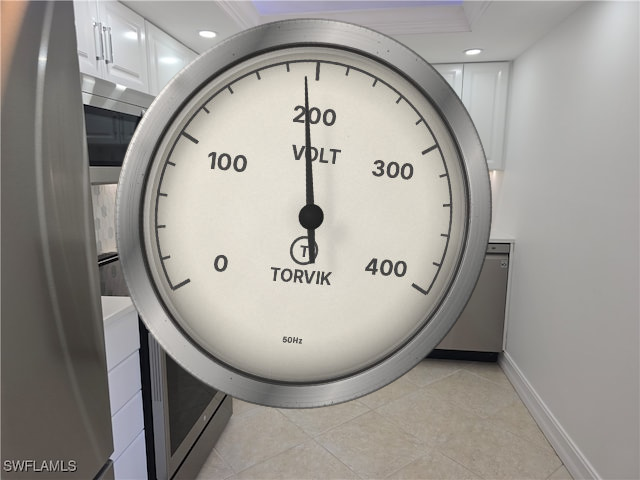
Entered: 190,V
